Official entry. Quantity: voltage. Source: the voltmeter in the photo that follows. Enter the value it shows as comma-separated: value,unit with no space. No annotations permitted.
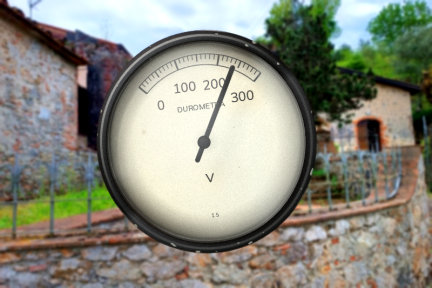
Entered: 240,V
